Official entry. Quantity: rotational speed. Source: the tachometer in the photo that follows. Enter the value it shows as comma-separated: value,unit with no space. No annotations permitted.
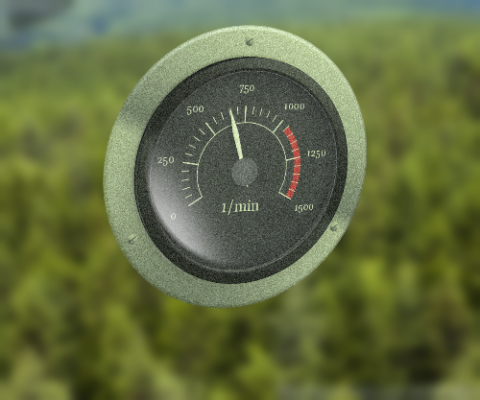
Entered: 650,rpm
